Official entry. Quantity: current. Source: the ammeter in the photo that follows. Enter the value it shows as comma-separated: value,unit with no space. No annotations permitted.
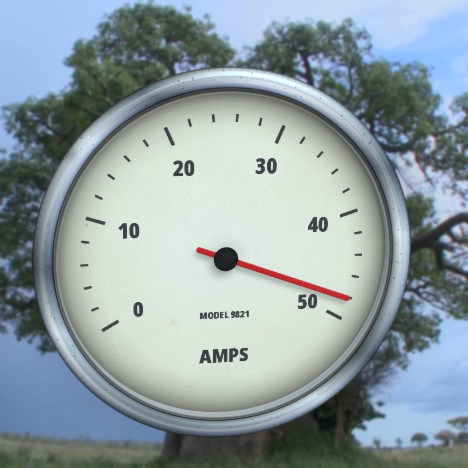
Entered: 48,A
